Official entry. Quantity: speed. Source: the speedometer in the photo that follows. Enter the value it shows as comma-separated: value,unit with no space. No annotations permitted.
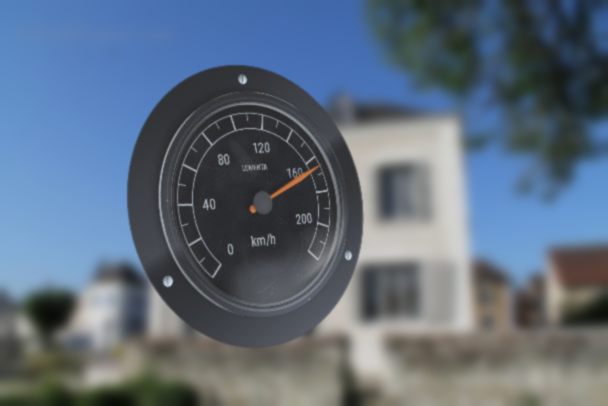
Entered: 165,km/h
